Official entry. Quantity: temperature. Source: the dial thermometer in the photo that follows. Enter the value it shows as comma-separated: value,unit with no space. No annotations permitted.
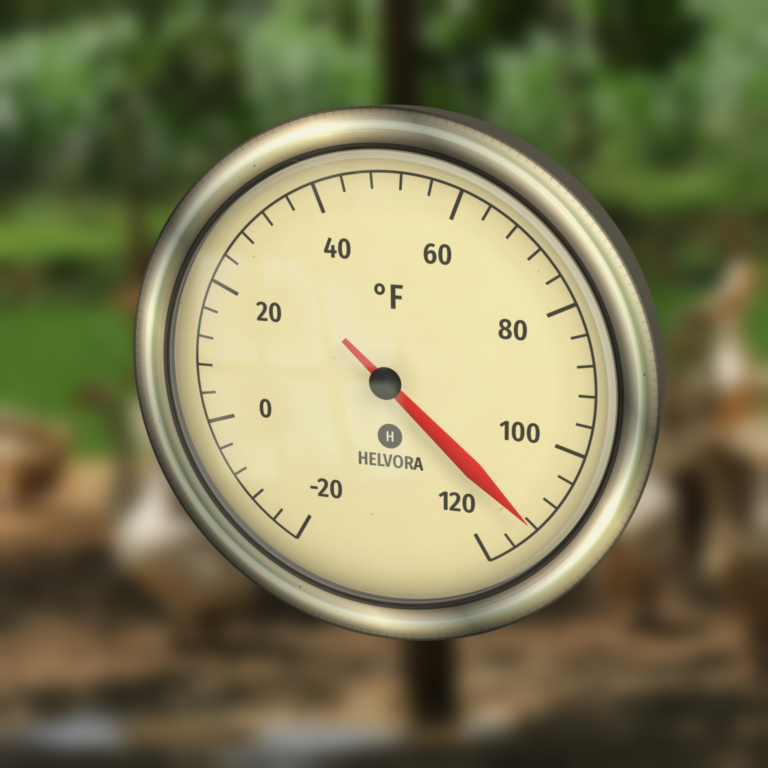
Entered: 112,°F
